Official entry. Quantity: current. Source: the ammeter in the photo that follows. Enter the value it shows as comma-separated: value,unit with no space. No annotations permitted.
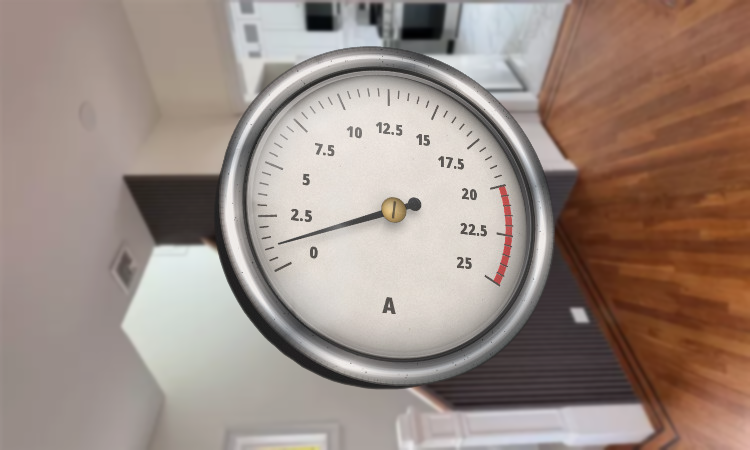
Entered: 1,A
